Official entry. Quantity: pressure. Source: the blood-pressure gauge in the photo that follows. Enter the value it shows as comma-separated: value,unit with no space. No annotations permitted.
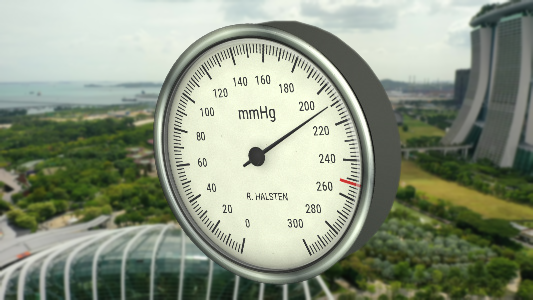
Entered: 210,mmHg
